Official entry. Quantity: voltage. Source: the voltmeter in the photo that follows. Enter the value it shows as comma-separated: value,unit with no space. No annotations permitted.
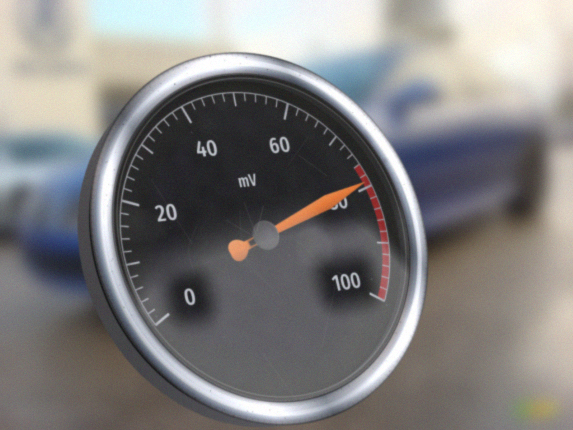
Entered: 79,mV
